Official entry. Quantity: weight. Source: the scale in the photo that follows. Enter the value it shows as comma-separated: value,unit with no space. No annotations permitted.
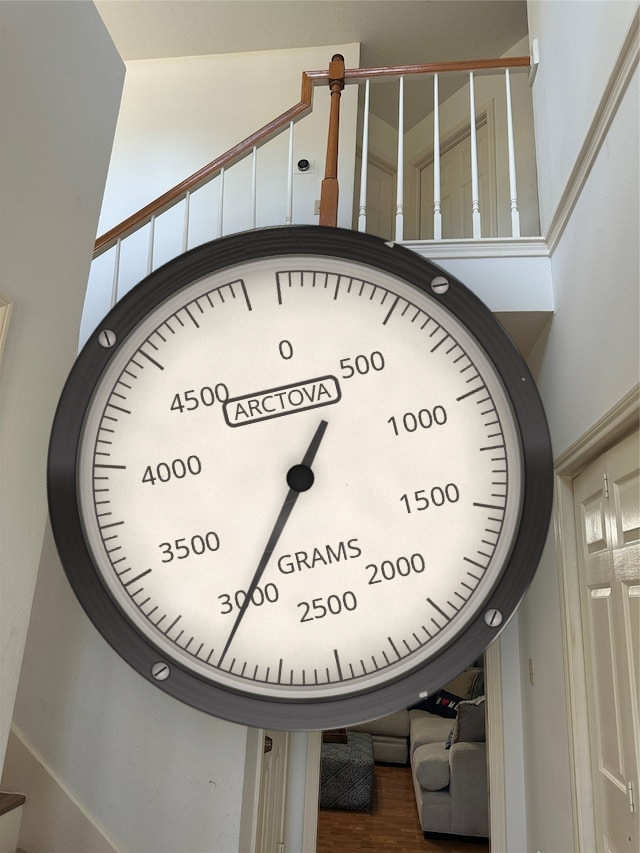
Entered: 3000,g
